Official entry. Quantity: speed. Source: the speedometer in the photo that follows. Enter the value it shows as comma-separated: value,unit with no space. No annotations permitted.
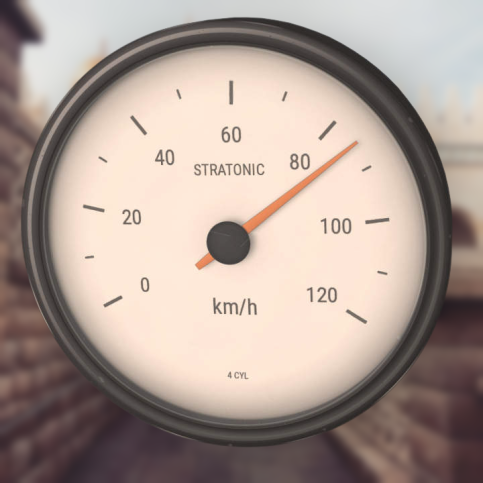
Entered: 85,km/h
